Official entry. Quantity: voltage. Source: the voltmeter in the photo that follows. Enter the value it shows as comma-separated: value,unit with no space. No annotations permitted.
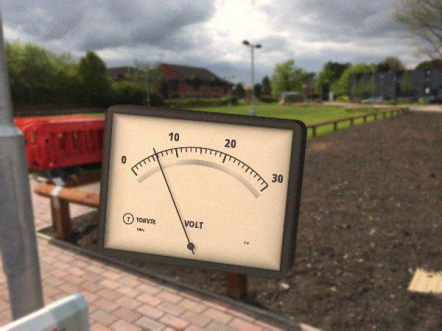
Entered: 6,V
